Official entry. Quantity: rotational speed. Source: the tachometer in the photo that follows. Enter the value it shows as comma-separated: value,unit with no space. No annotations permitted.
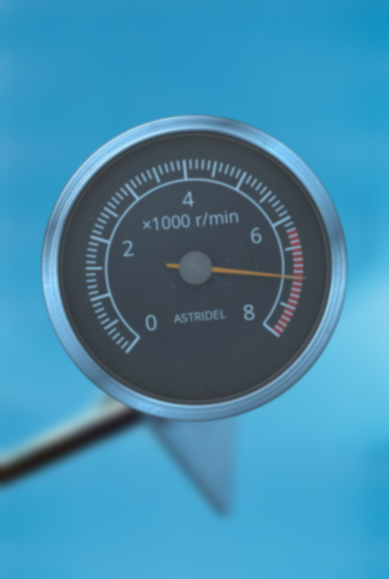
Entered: 7000,rpm
